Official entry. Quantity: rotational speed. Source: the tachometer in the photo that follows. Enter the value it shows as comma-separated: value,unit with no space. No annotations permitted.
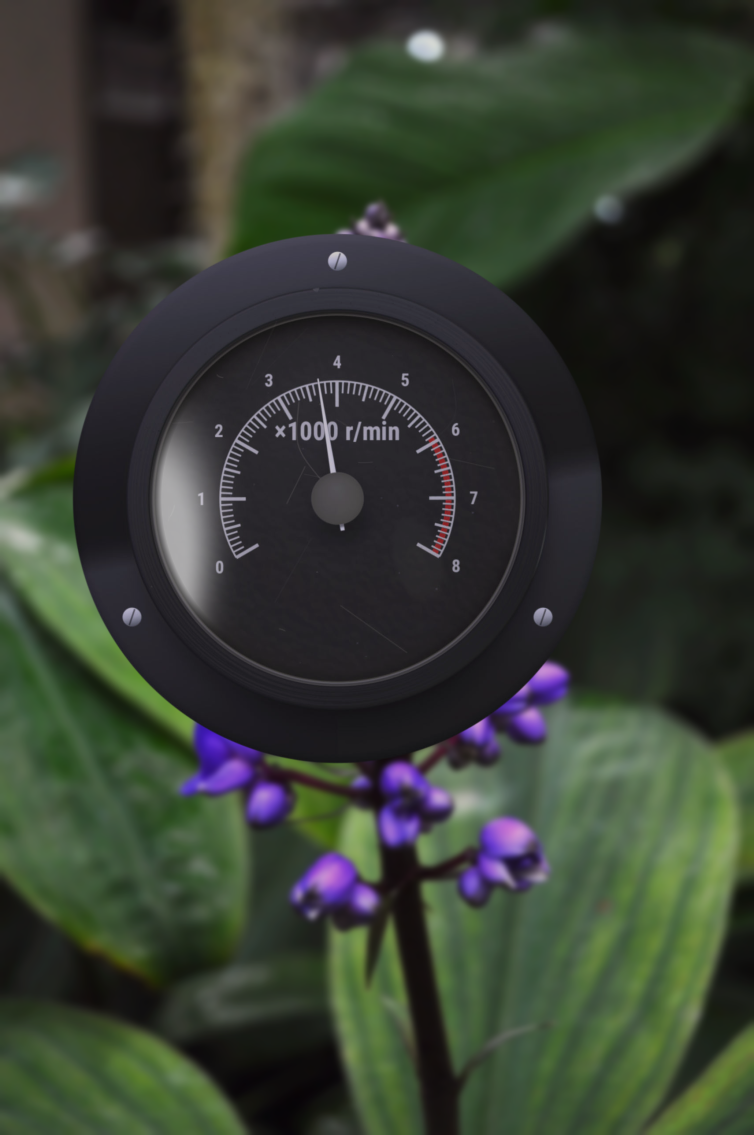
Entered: 3700,rpm
